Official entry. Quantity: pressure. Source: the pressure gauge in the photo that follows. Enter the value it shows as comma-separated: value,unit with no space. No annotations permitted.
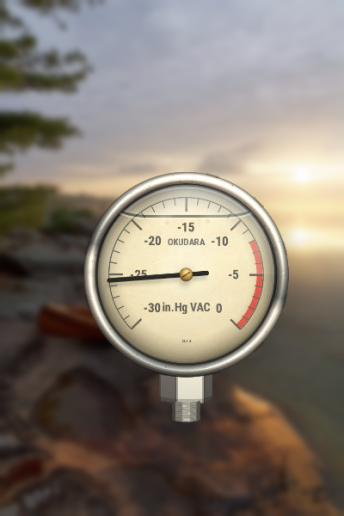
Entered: -25.5,inHg
